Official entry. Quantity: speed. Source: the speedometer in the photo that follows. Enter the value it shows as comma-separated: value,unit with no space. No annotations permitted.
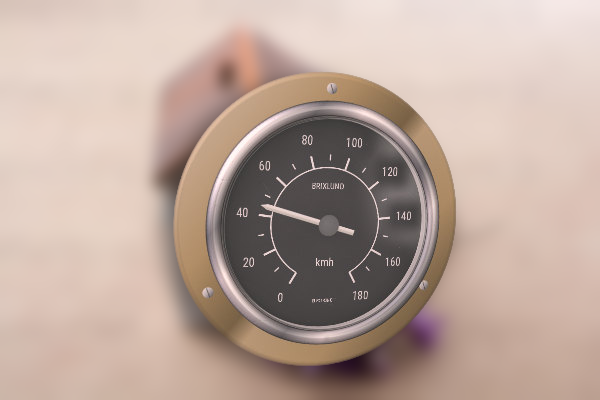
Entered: 45,km/h
